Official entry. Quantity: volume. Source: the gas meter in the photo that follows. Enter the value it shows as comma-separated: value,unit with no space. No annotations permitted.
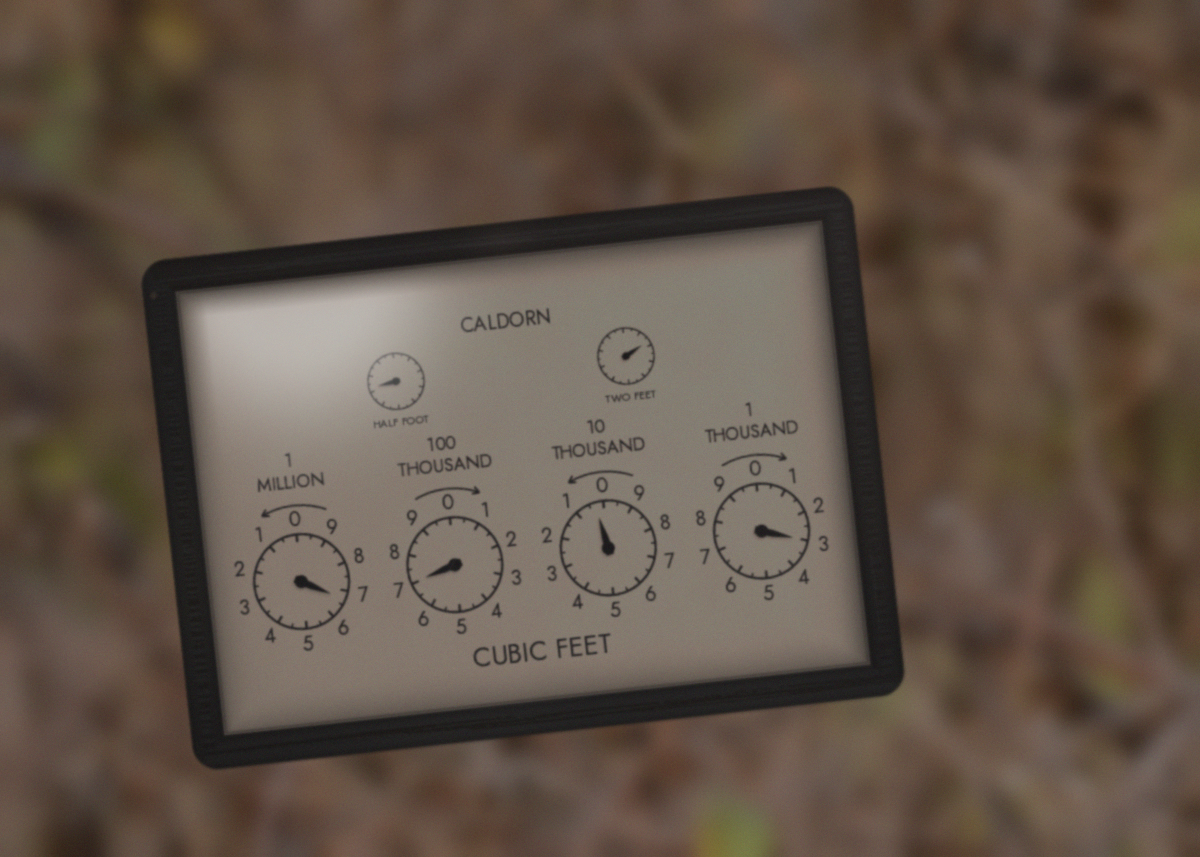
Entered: 670300,ft³
